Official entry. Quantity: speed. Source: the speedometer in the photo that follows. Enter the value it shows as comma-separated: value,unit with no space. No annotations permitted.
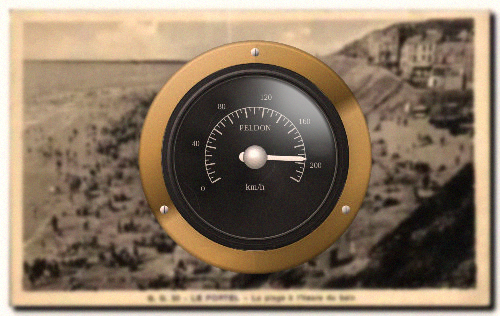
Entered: 195,km/h
